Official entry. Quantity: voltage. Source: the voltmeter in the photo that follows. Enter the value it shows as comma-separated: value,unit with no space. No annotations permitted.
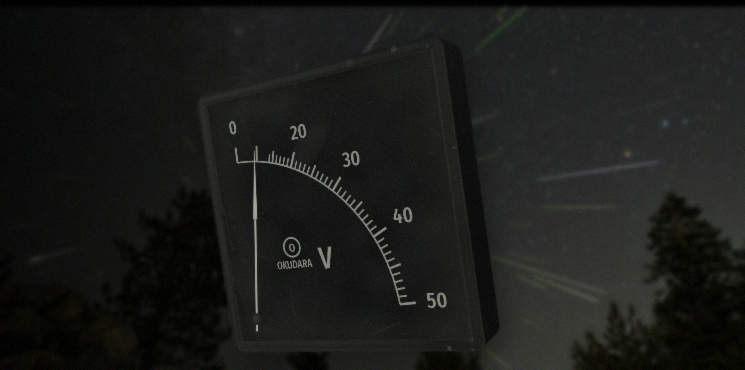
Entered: 10,V
